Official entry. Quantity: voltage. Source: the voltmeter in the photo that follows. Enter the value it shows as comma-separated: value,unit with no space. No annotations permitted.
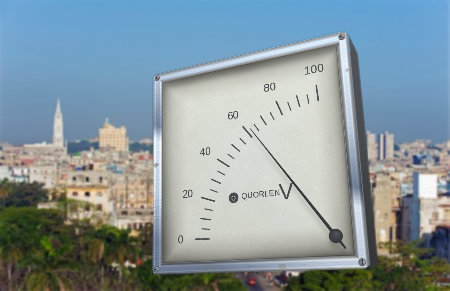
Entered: 62.5,V
